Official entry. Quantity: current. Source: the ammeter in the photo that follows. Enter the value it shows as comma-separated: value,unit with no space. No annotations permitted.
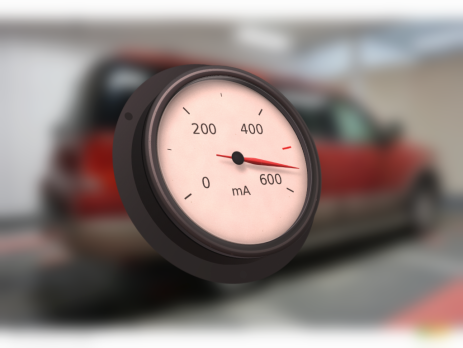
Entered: 550,mA
